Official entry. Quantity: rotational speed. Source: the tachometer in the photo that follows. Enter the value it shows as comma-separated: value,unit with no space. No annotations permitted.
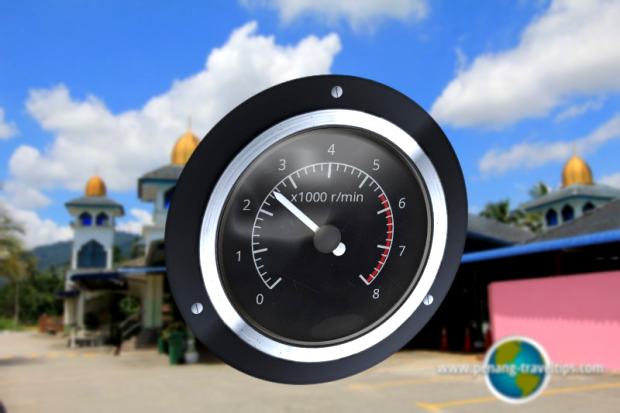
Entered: 2500,rpm
